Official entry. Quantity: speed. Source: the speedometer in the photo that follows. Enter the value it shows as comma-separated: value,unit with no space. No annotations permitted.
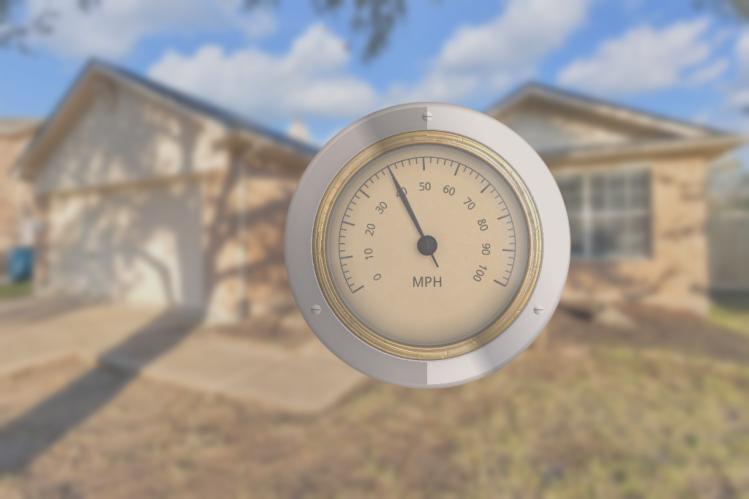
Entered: 40,mph
